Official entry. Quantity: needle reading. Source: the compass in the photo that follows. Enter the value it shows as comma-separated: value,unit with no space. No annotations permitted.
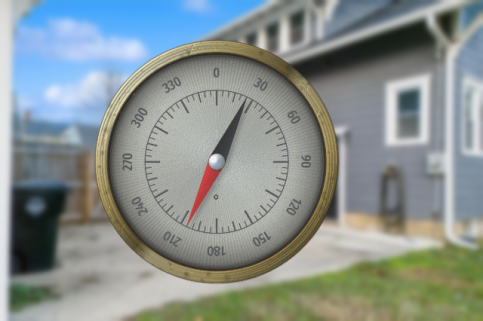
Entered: 205,°
